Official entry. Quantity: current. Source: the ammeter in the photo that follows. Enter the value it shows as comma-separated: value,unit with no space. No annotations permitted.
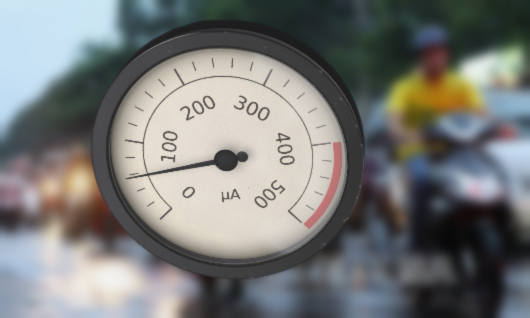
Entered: 60,µA
